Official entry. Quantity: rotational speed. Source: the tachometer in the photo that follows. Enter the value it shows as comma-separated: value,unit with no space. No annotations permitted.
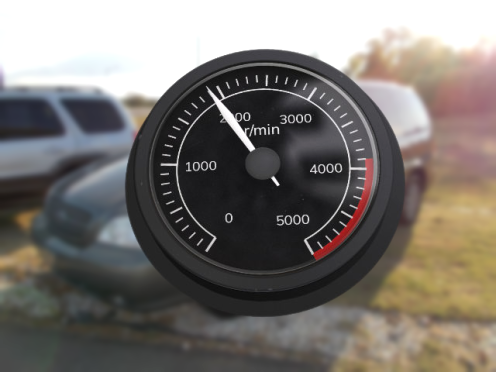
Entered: 1900,rpm
